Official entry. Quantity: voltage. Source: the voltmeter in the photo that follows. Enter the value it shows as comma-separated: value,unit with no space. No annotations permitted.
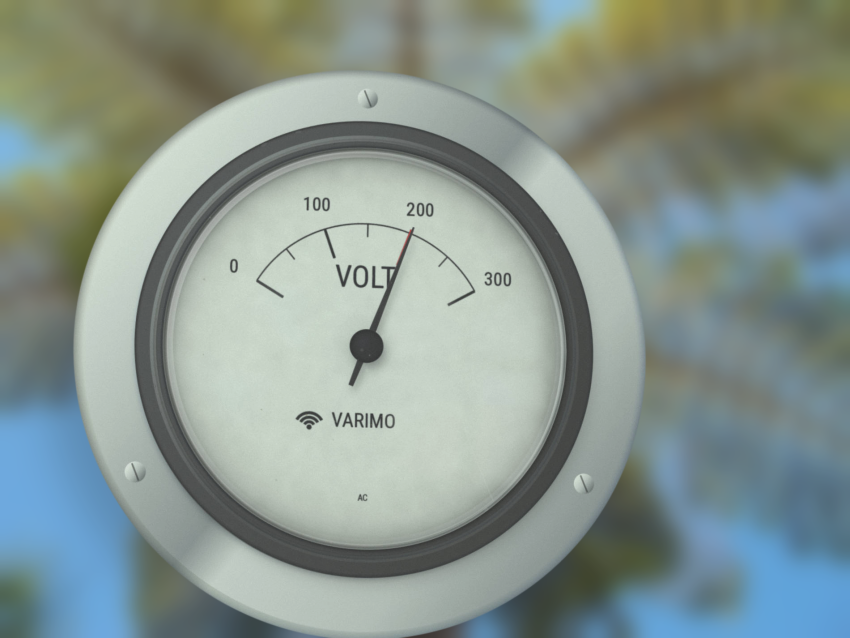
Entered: 200,V
